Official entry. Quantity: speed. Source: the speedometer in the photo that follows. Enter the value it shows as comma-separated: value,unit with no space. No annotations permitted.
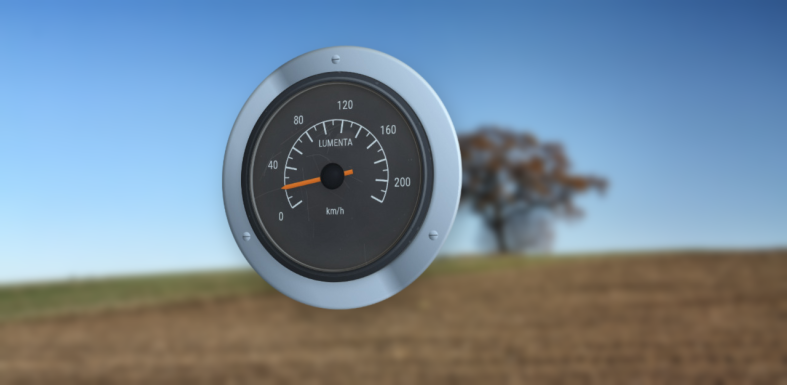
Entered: 20,km/h
